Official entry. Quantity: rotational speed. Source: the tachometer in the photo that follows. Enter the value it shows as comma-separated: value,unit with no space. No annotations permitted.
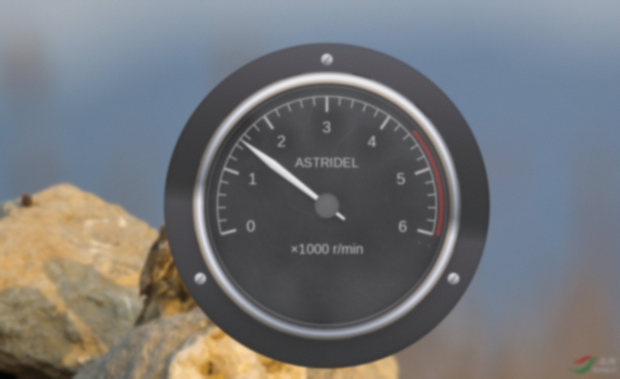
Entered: 1500,rpm
